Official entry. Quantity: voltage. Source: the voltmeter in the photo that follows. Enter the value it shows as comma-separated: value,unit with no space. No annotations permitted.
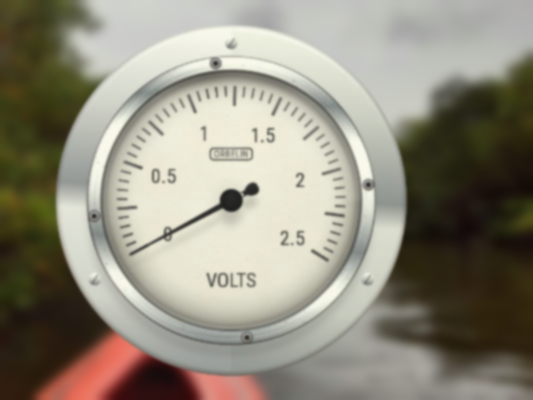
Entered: 0,V
